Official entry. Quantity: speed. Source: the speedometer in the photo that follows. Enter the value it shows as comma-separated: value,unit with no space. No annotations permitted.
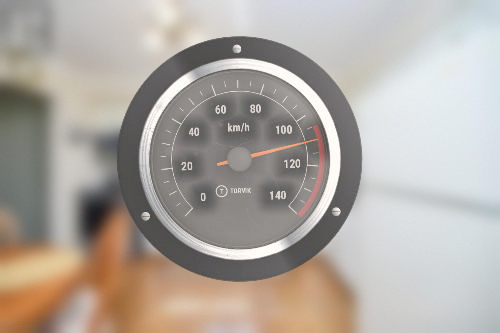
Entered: 110,km/h
